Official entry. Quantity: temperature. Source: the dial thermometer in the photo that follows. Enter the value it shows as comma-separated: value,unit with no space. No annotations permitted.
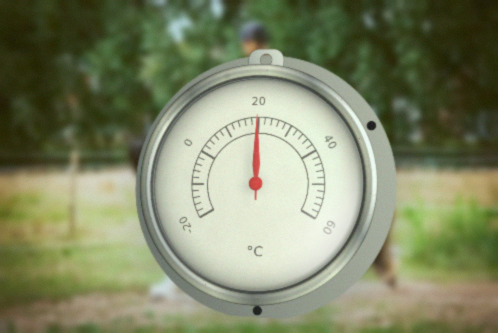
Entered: 20,°C
